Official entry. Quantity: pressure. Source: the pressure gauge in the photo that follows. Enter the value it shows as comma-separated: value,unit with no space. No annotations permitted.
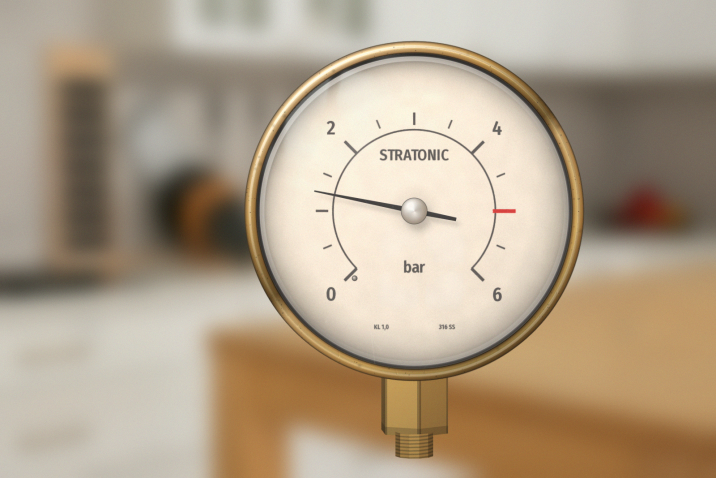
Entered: 1.25,bar
